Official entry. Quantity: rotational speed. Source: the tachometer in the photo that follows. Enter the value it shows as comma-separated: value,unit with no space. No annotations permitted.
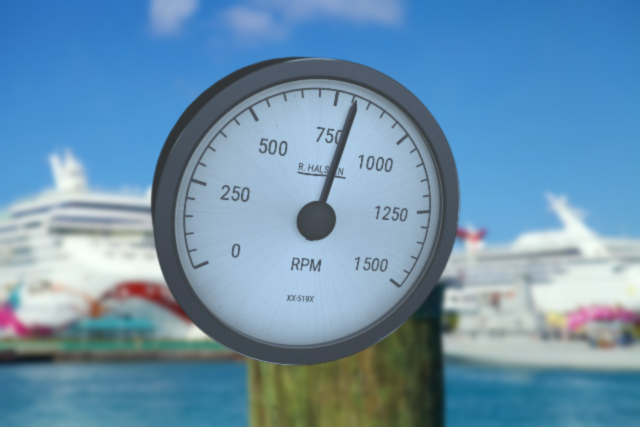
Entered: 800,rpm
